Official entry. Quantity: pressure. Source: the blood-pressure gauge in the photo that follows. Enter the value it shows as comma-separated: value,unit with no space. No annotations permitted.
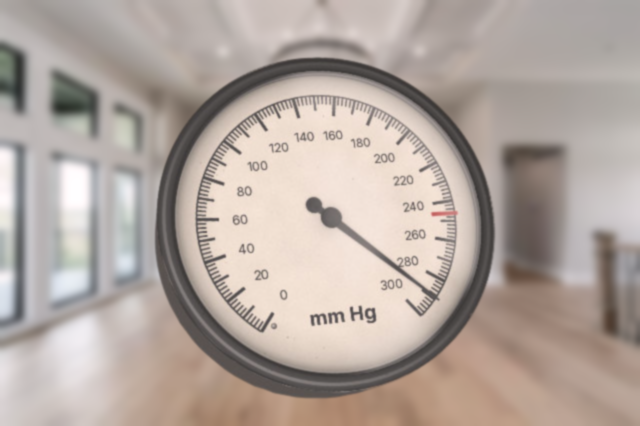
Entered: 290,mmHg
